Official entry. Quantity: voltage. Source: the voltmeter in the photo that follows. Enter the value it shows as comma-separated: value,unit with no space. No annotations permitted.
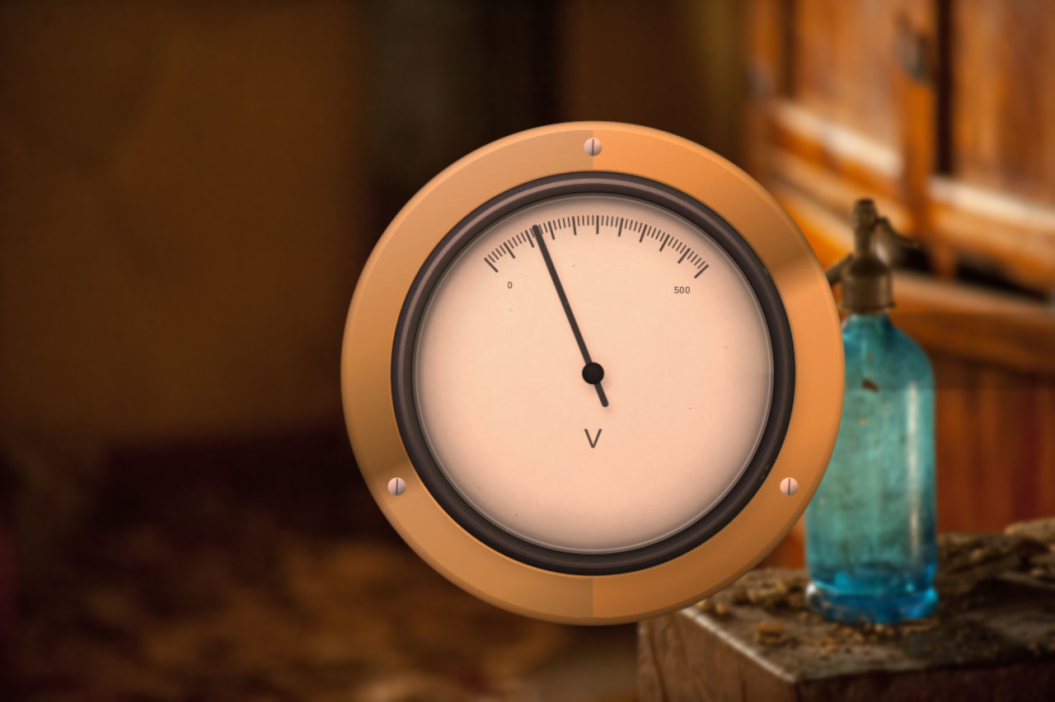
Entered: 120,V
